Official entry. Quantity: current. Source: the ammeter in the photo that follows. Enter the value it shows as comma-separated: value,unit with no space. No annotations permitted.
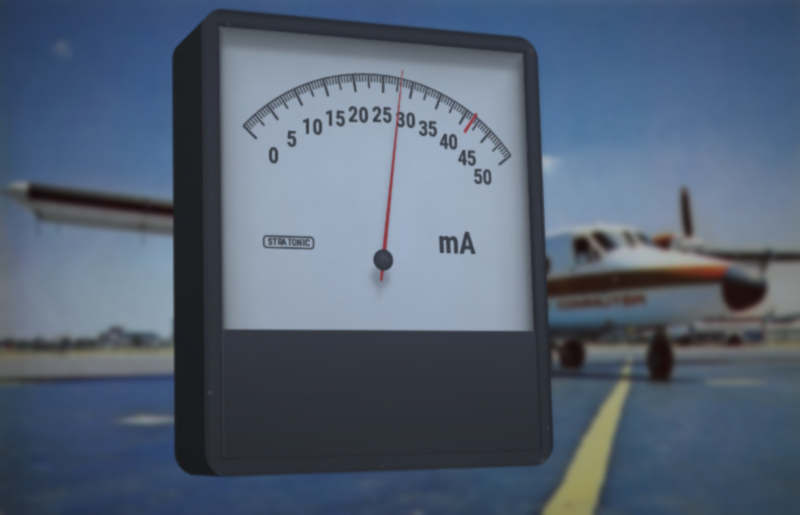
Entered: 27.5,mA
